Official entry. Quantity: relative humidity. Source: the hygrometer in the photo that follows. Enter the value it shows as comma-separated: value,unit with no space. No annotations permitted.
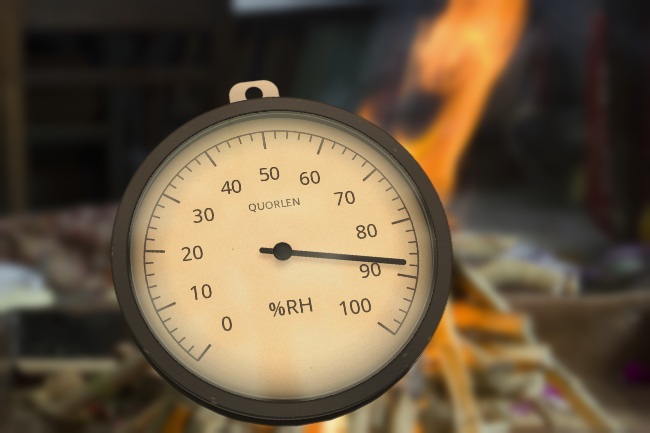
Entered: 88,%
